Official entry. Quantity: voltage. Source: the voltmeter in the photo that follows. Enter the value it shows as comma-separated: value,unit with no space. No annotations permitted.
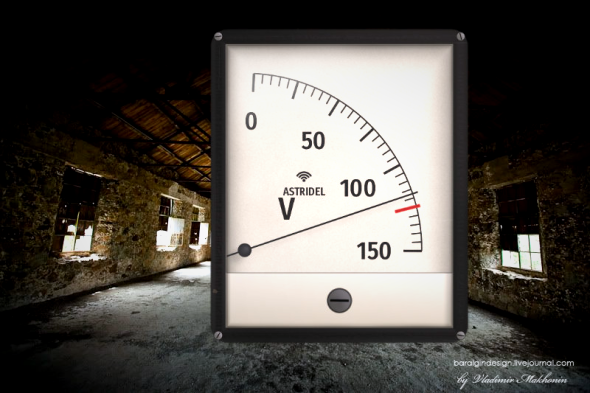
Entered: 117.5,V
